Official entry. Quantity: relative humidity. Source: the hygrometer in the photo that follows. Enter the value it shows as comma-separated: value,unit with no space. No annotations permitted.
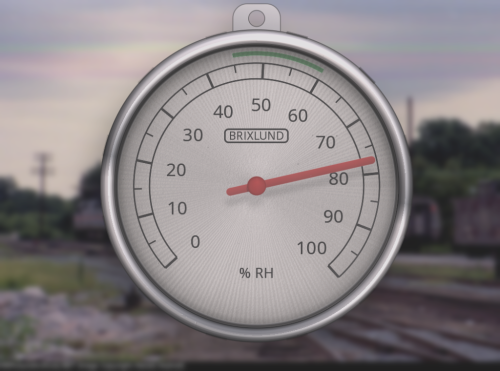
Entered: 77.5,%
